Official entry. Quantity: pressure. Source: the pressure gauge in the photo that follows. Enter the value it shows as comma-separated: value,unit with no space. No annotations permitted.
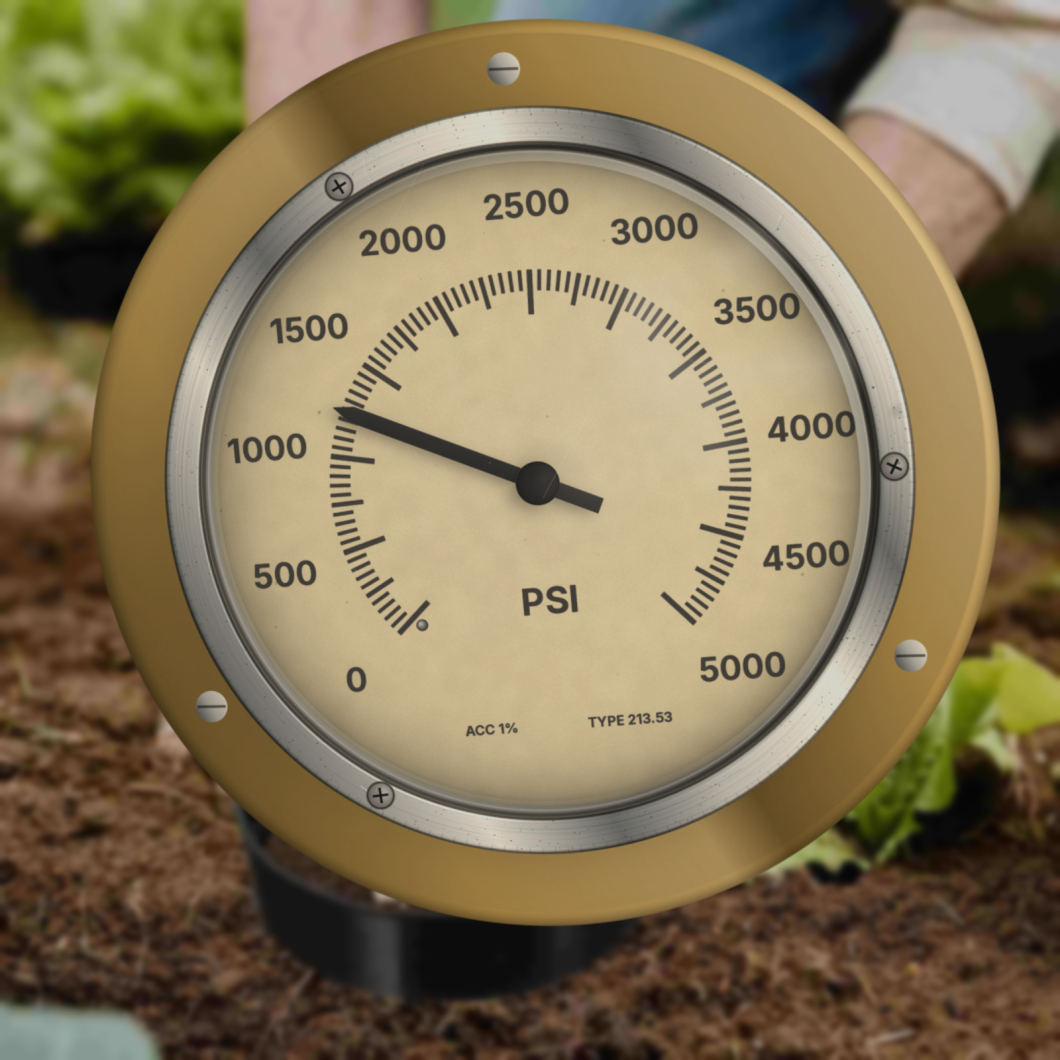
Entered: 1250,psi
